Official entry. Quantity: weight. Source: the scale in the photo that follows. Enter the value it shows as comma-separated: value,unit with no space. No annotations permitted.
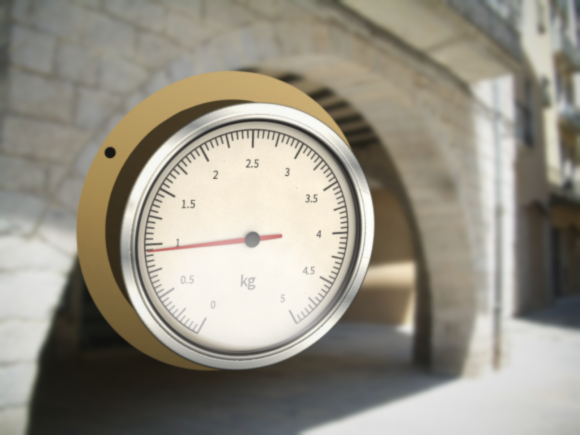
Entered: 0.95,kg
